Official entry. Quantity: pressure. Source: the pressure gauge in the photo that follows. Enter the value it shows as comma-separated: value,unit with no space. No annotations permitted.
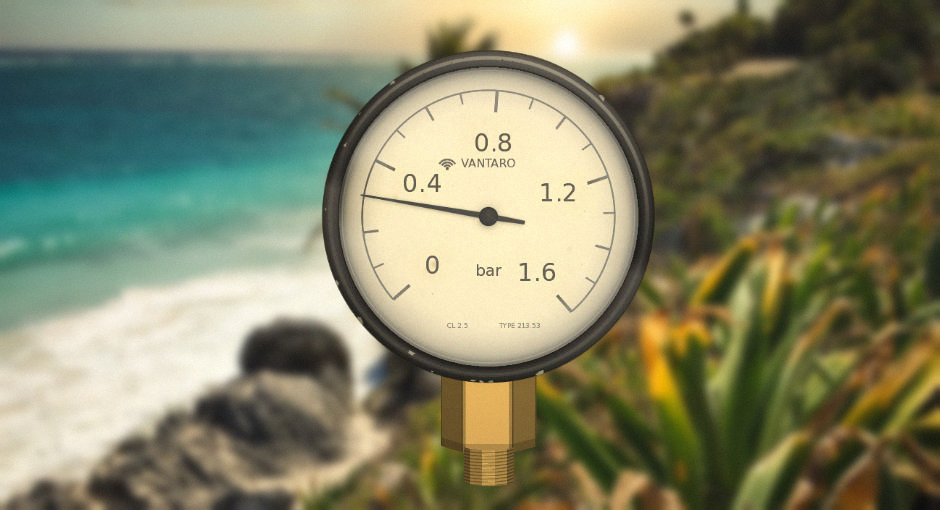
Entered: 0.3,bar
